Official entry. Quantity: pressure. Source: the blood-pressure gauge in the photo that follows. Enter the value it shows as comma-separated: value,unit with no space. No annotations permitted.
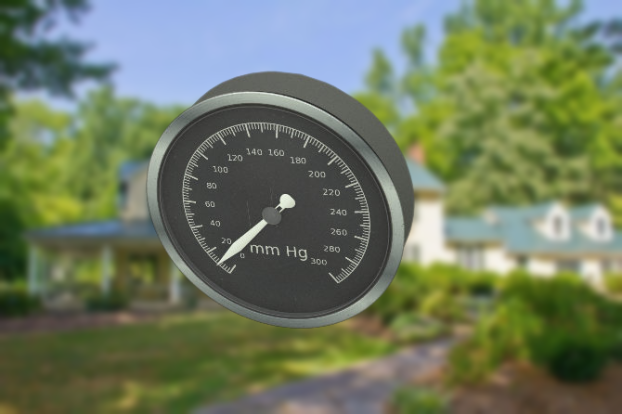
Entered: 10,mmHg
